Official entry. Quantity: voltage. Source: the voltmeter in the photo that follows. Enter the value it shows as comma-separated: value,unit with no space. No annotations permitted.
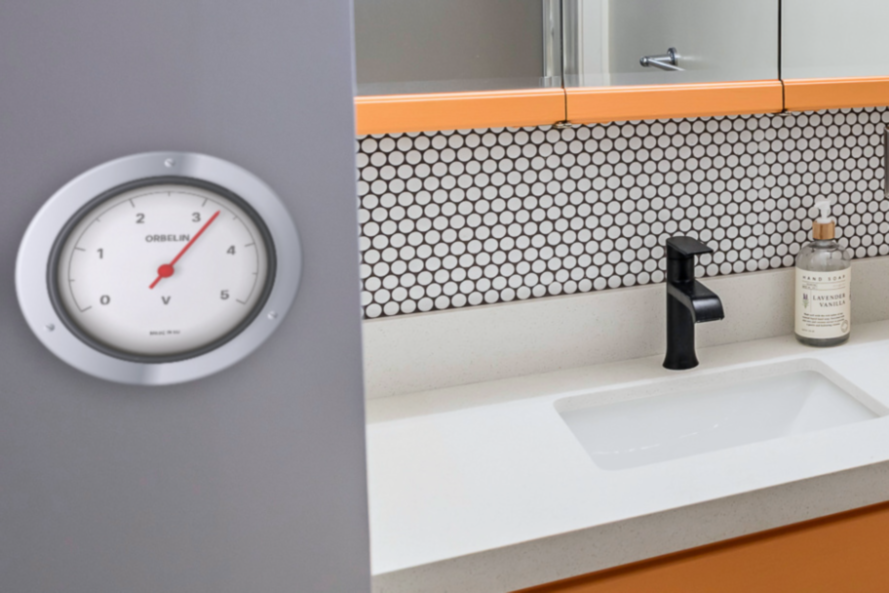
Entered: 3.25,V
